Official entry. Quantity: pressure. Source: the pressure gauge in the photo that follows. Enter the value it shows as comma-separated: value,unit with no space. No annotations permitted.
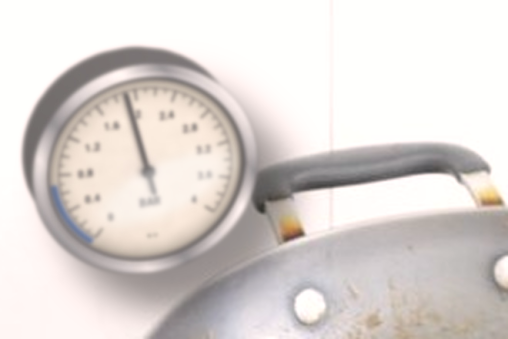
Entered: 1.9,bar
